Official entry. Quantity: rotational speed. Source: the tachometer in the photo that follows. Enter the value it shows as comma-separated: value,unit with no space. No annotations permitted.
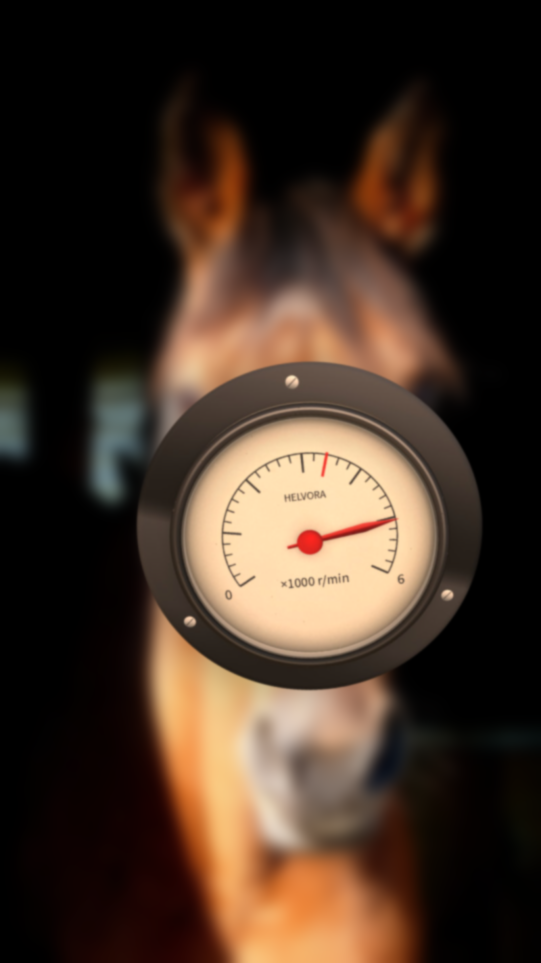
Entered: 5000,rpm
